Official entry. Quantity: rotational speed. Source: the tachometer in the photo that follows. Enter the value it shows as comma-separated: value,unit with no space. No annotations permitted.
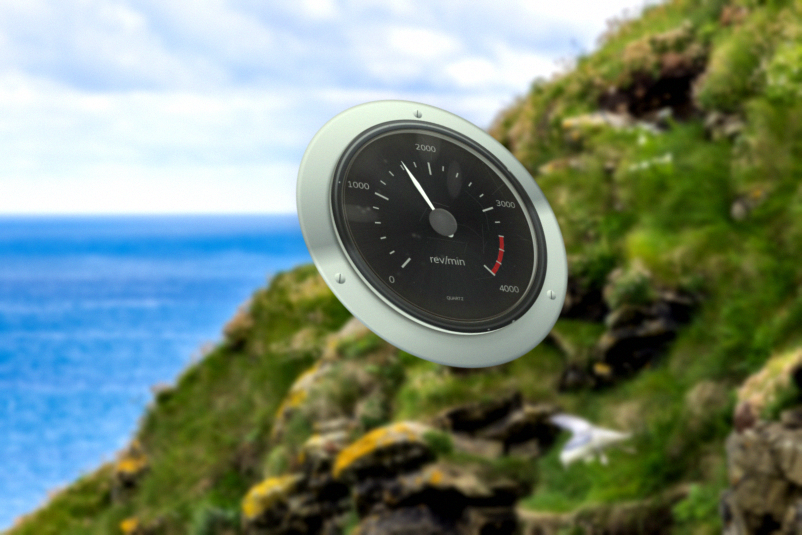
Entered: 1600,rpm
